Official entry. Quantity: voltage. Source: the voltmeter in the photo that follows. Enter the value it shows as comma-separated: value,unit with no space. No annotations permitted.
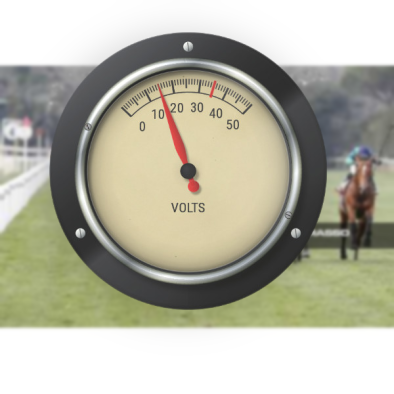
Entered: 15,V
